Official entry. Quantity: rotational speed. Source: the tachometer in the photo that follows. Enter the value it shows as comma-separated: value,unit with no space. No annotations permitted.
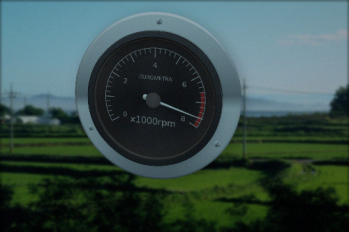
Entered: 7600,rpm
